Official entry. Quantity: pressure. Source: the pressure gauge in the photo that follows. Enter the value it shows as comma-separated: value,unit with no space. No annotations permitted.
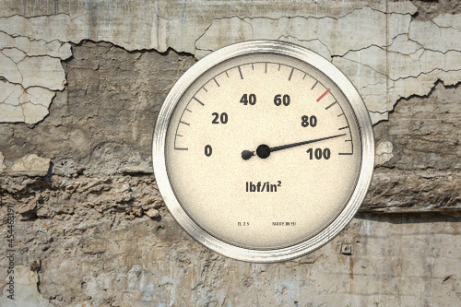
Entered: 92.5,psi
